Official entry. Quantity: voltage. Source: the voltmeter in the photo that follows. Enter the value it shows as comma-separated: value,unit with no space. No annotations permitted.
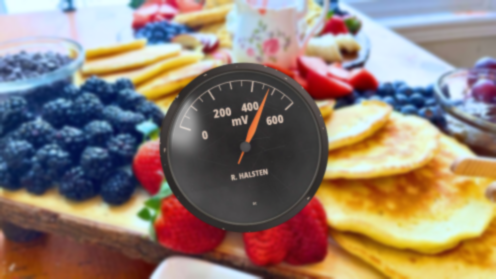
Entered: 475,mV
